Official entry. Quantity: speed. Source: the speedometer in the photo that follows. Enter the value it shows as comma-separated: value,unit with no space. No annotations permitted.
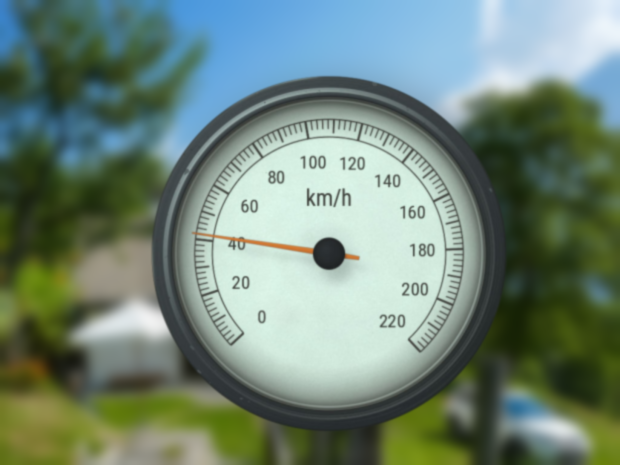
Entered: 42,km/h
